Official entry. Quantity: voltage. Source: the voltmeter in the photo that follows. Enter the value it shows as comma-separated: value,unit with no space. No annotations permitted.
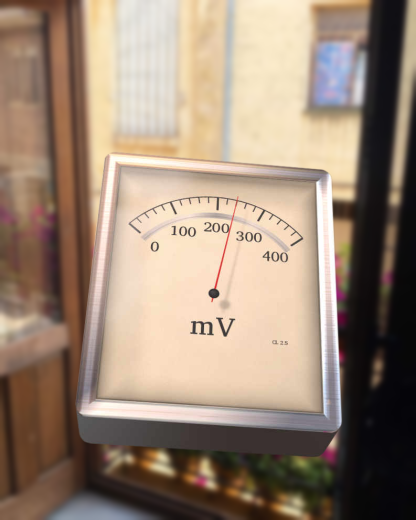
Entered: 240,mV
